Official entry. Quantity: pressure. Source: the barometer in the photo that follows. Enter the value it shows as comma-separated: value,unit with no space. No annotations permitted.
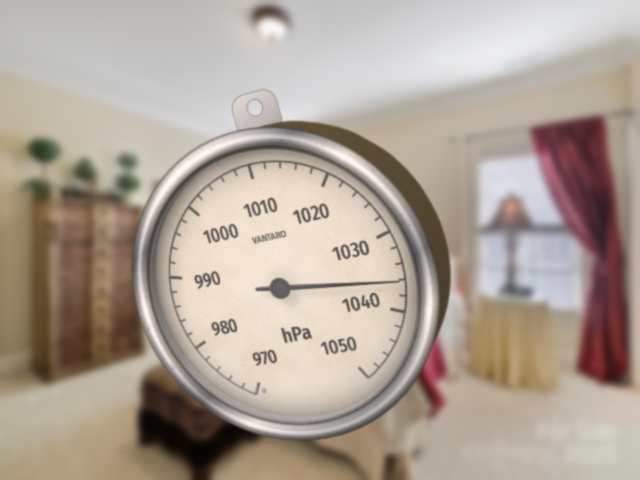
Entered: 1036,hPa
